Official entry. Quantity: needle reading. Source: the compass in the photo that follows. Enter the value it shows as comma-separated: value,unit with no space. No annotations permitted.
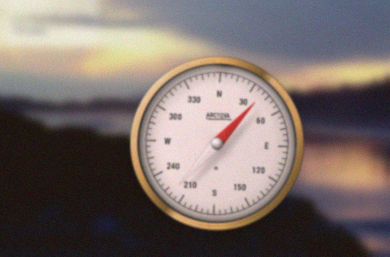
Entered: 40,°
